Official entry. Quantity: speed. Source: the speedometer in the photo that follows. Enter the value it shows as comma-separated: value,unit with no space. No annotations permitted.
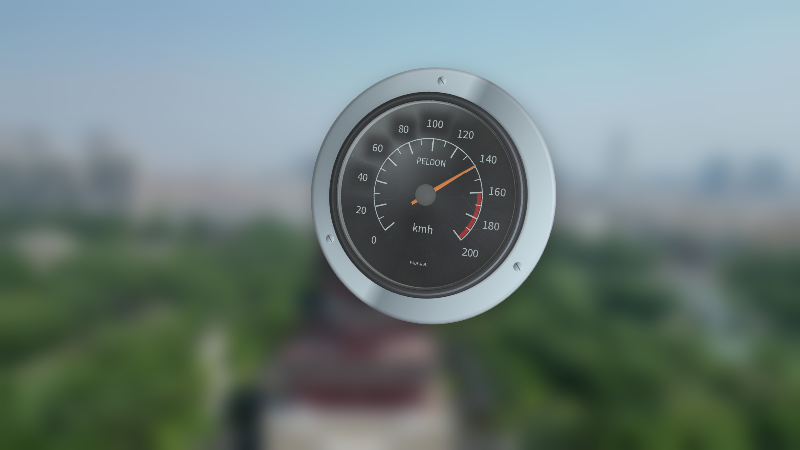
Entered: 140,km/h
